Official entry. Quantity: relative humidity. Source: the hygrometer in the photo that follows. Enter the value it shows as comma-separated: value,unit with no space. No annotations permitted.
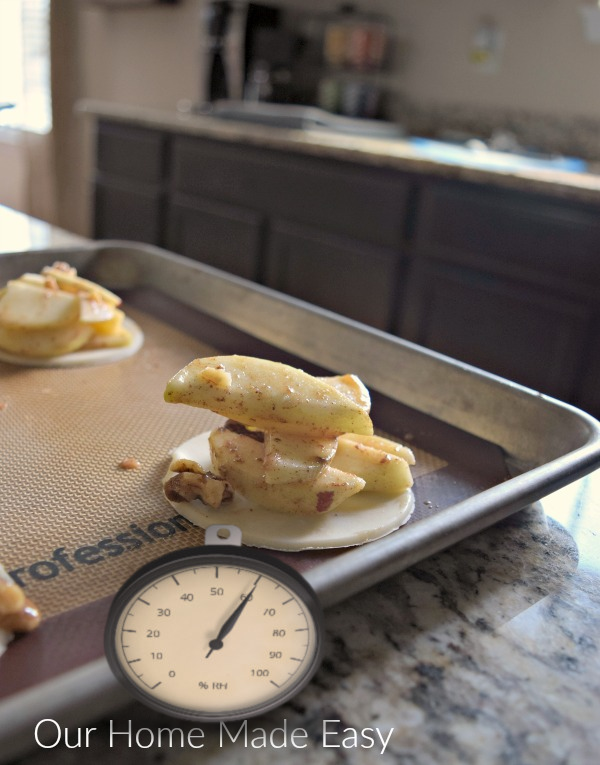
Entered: 60,%
